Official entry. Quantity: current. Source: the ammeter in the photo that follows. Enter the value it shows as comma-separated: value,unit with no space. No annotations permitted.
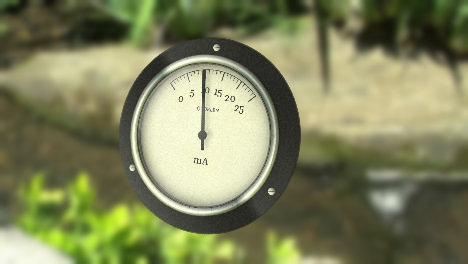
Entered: 10,mA
